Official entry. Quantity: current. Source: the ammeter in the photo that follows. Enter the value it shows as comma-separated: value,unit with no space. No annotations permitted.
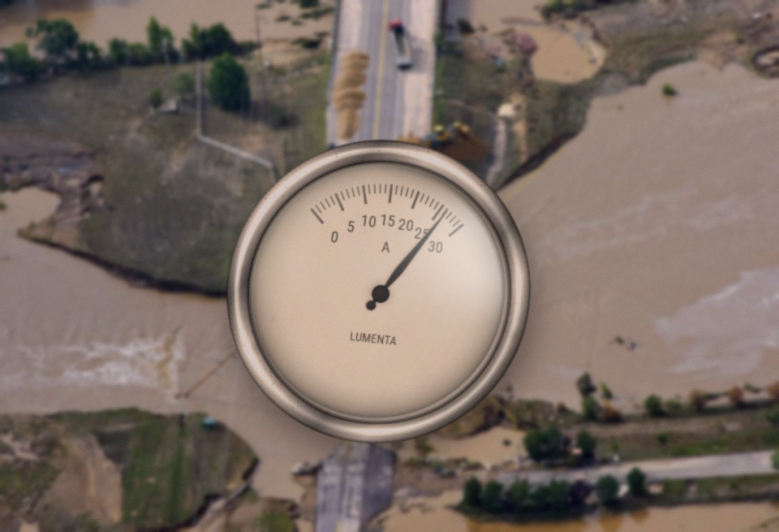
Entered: 26,A
